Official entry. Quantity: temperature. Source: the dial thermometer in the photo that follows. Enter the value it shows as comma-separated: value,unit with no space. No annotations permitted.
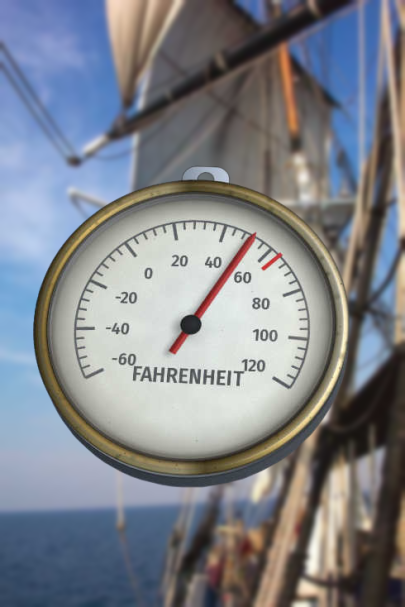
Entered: 52,°F
